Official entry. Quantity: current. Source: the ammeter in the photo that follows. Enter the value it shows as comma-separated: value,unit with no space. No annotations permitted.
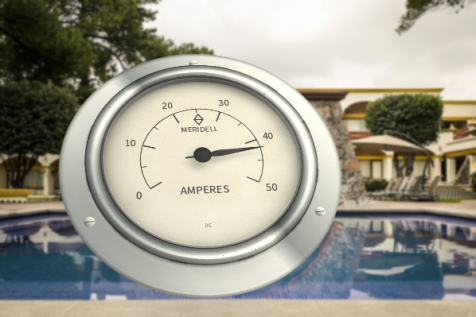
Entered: 42.5,A
